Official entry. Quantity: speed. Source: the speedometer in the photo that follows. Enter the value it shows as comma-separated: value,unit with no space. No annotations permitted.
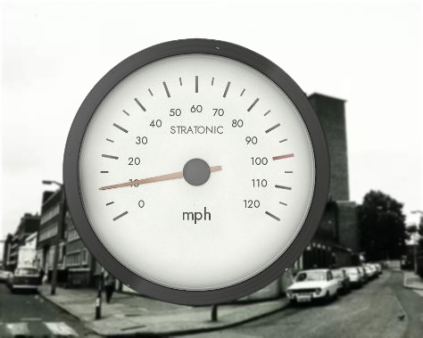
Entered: 10,mph
